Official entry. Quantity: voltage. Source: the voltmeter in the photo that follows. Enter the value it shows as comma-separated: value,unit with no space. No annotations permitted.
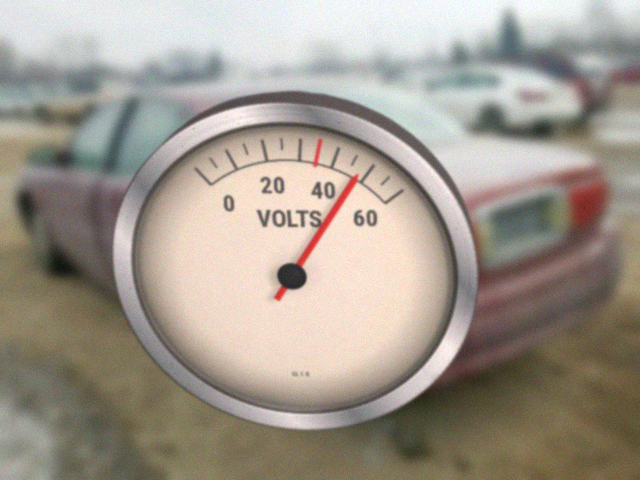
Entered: 47.5,V
